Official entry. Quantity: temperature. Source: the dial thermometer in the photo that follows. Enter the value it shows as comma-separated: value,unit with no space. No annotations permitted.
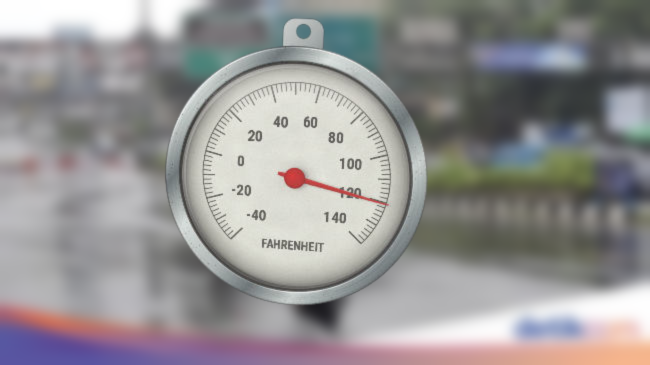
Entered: 120,°F
